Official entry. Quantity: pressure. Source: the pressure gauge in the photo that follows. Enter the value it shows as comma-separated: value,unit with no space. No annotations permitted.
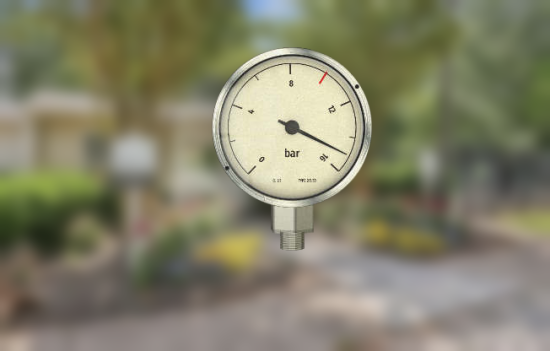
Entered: 15,bar
